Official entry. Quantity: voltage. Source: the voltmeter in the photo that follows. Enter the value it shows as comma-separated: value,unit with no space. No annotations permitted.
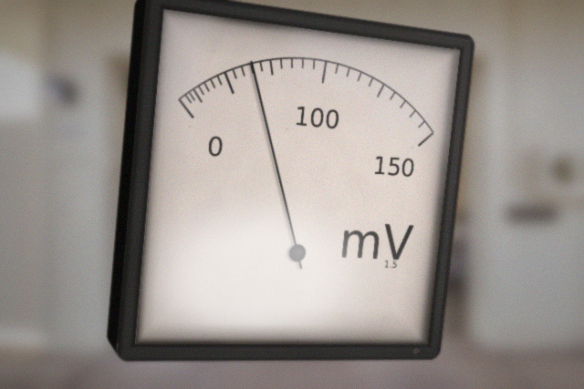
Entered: 65,mV
